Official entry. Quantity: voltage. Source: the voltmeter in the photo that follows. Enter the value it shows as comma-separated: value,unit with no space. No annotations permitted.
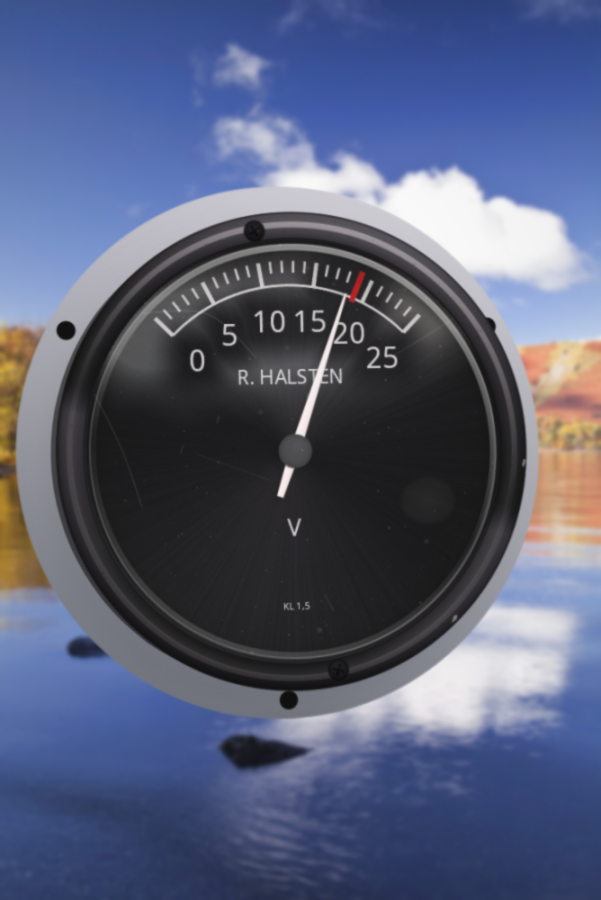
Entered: 18,V
